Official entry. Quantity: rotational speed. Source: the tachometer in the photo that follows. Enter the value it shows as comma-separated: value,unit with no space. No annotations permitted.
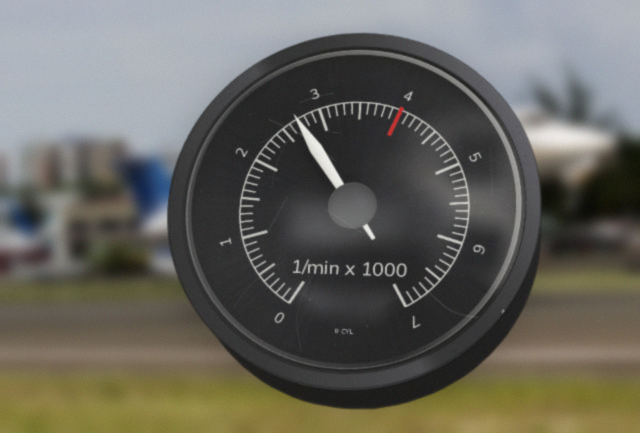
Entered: 2700,rpm
